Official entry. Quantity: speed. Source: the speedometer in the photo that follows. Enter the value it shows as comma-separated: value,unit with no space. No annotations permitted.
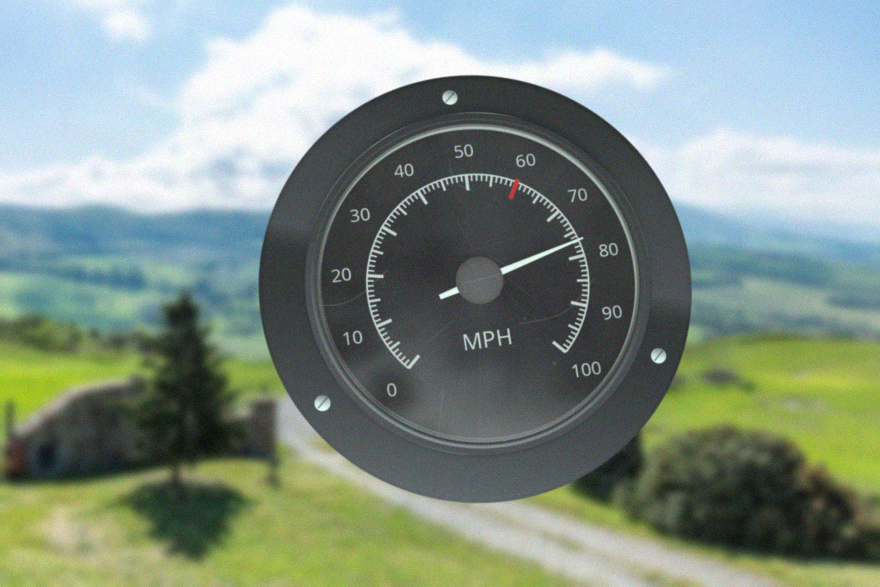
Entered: 77,mph
